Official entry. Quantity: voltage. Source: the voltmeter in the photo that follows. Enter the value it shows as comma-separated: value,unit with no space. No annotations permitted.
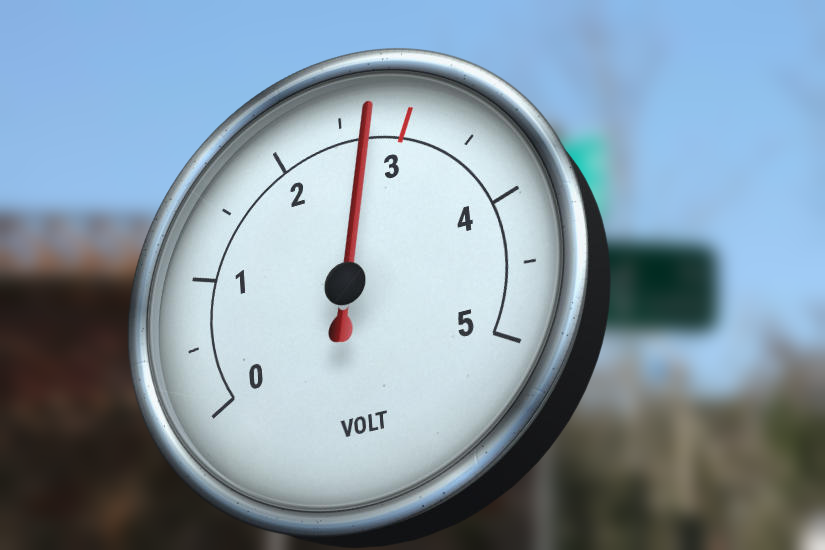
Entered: 2.75,V
